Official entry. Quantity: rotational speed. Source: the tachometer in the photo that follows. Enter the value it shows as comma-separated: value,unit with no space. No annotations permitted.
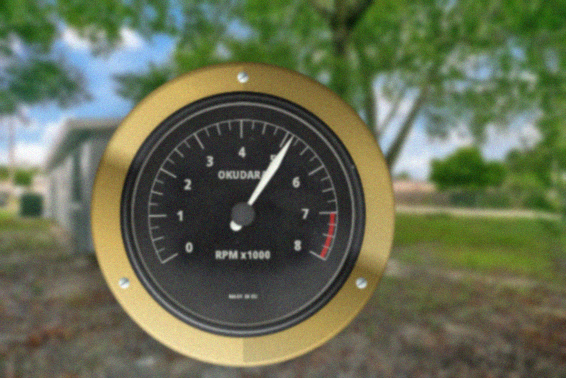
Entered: 5125,rpm
